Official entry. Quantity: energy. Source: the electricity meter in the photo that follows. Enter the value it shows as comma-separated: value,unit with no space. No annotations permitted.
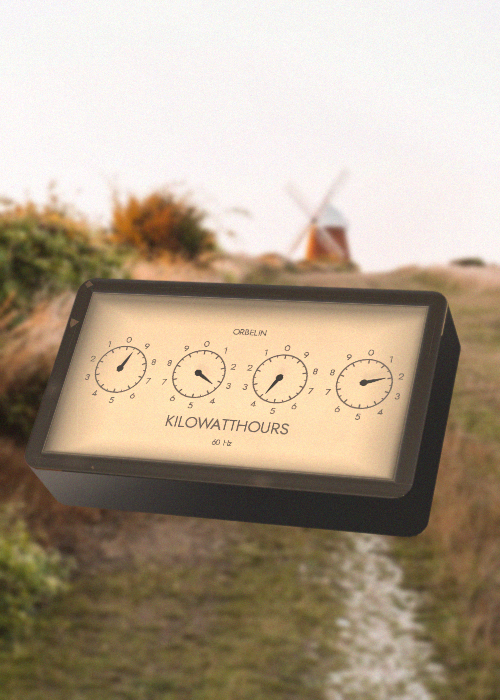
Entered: 9342,kWh
